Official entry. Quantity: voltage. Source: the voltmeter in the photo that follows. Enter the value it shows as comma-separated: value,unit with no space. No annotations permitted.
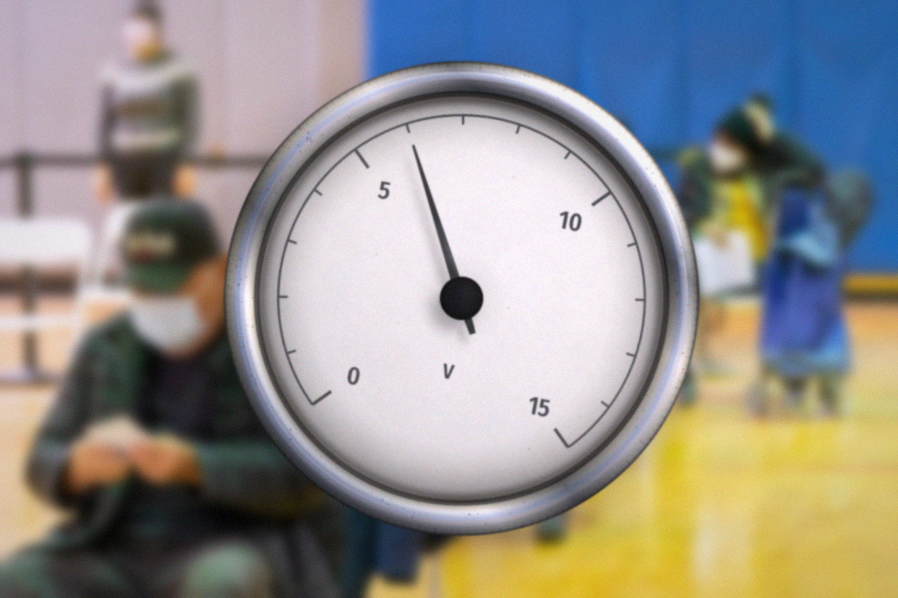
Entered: 6,V
